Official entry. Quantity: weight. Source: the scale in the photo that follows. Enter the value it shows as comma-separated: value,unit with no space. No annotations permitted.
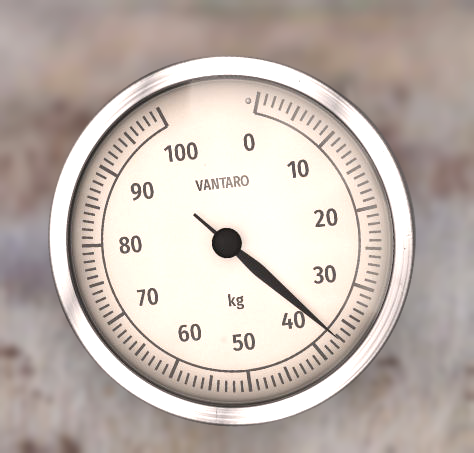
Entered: 37,kg
